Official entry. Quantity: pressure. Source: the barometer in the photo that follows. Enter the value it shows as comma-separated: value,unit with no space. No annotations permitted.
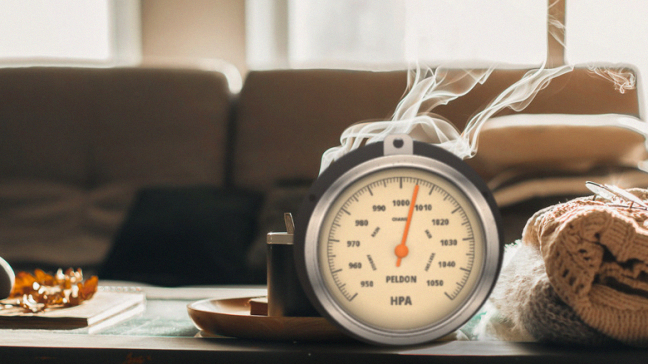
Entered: 1005,hPa
